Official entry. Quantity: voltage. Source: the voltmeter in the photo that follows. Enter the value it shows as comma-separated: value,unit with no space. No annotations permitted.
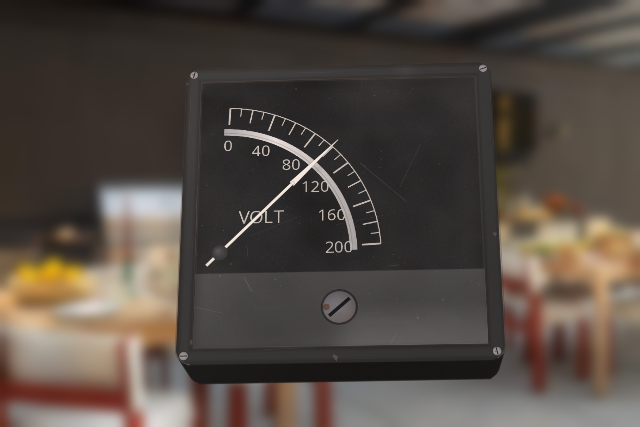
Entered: 100,V
